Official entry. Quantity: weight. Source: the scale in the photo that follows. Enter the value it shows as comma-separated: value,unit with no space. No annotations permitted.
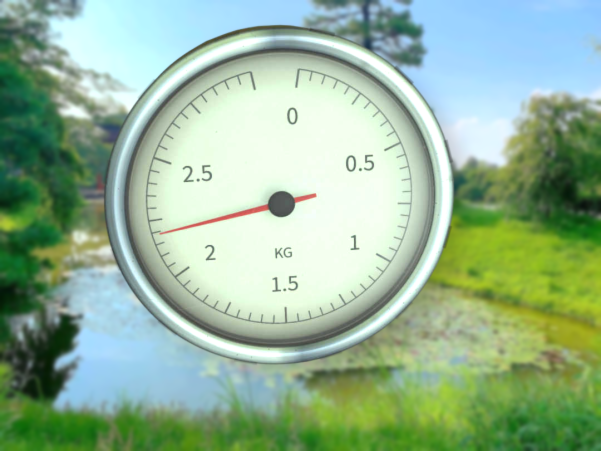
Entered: 2.2,kg
